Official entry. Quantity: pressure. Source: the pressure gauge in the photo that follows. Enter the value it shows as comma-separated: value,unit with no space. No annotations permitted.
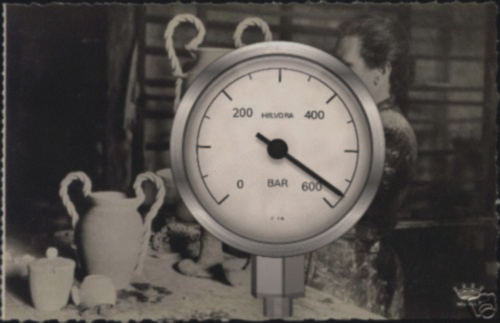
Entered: 575,bar
